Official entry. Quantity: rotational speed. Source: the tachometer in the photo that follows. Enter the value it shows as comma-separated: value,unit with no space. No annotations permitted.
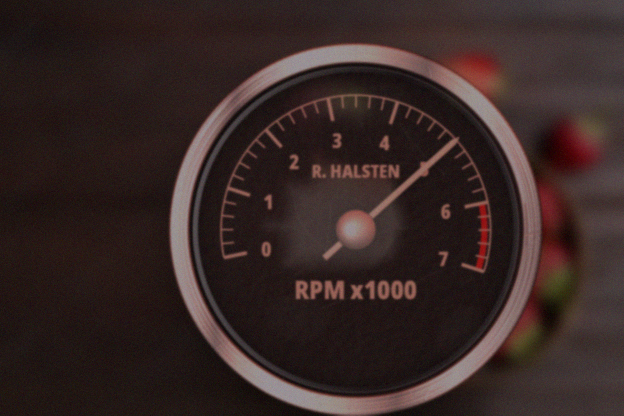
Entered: 5000,rpm
